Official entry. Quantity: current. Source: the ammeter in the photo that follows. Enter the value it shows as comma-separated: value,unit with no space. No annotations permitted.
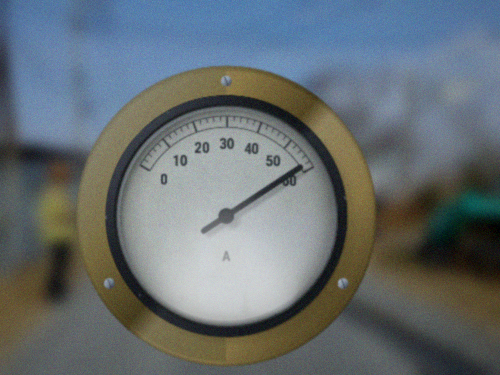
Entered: 58,A
